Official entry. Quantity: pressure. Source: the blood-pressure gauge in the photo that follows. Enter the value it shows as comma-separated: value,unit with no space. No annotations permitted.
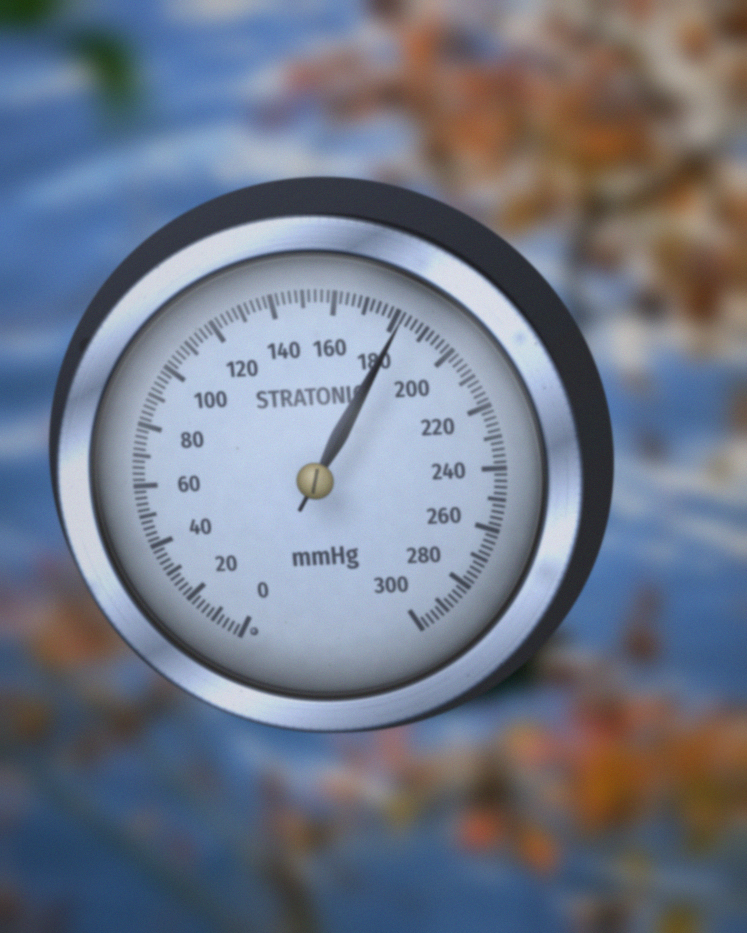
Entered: 182,mmHg
